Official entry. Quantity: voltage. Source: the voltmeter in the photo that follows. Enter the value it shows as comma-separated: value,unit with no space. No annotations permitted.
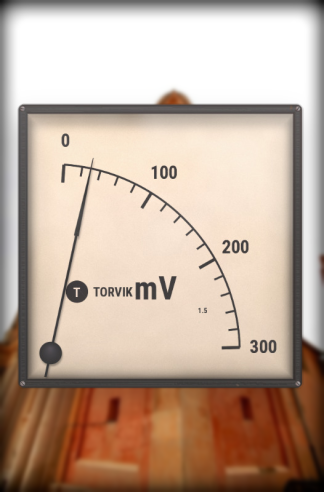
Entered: 30,mV
